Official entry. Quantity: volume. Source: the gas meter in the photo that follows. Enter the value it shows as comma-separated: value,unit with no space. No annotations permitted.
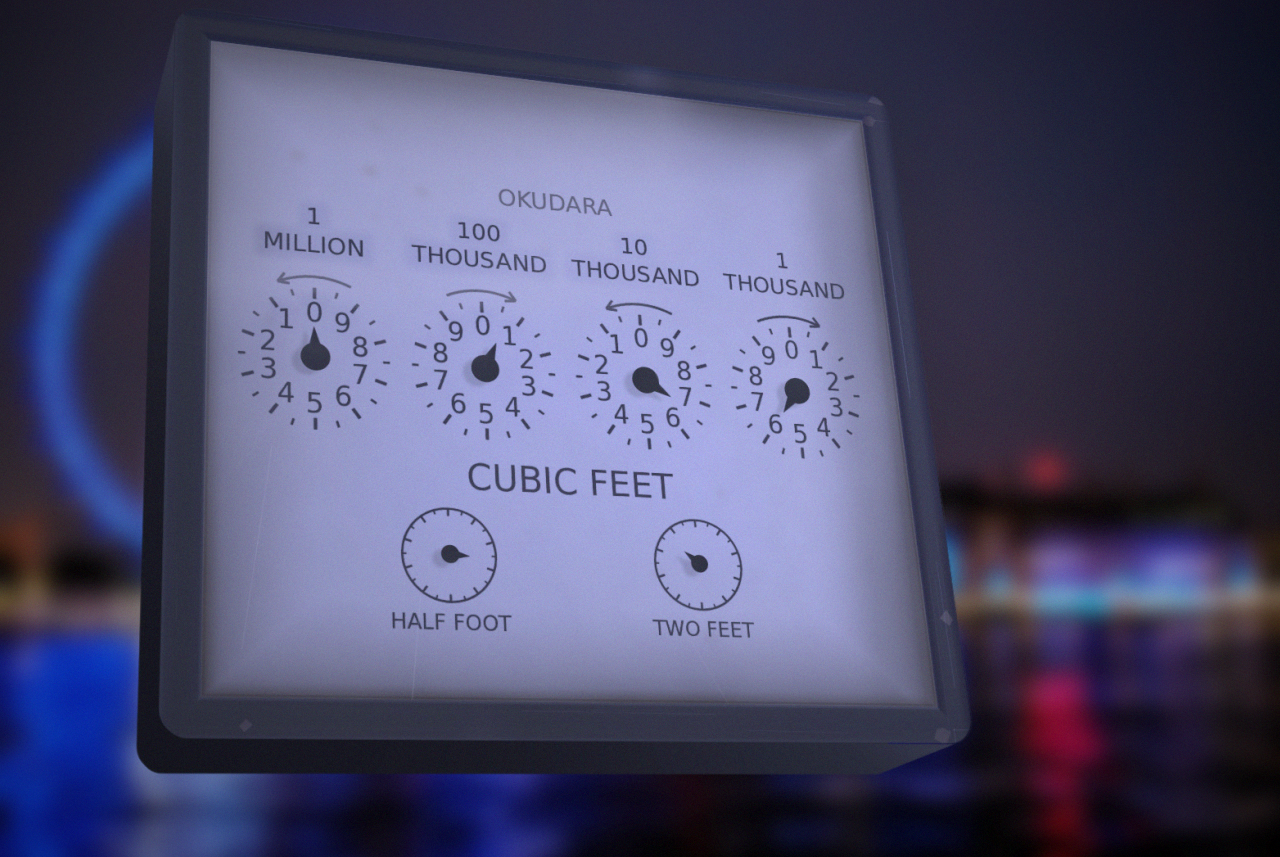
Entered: 6600,ft³
